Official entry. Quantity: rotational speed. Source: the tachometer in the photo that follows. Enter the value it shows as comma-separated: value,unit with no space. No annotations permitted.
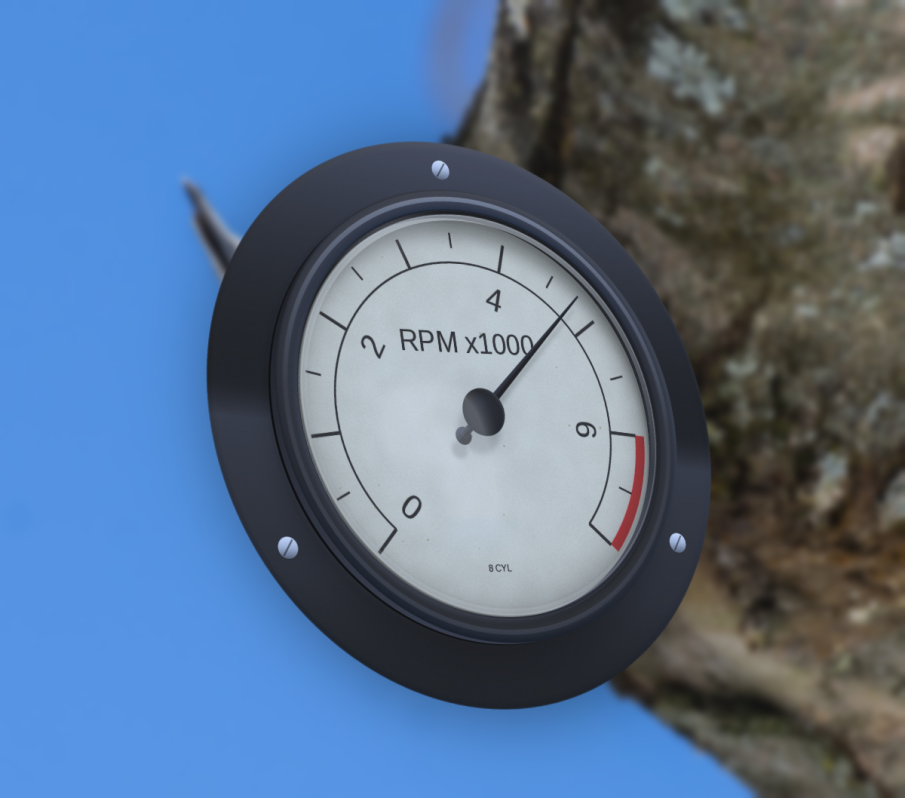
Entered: 4750,rpm
